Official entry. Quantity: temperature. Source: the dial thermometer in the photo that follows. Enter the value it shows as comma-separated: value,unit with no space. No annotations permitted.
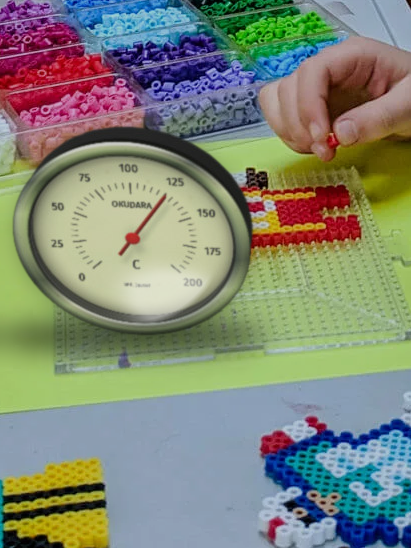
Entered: 125,°C
